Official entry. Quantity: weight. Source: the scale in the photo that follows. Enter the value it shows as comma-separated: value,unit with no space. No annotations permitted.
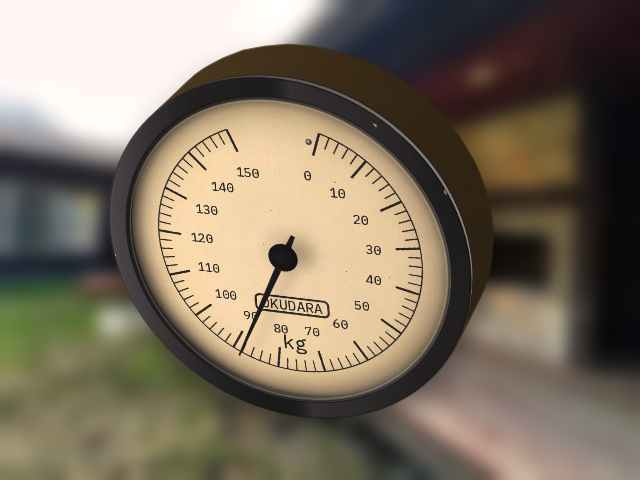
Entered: 88,kg
